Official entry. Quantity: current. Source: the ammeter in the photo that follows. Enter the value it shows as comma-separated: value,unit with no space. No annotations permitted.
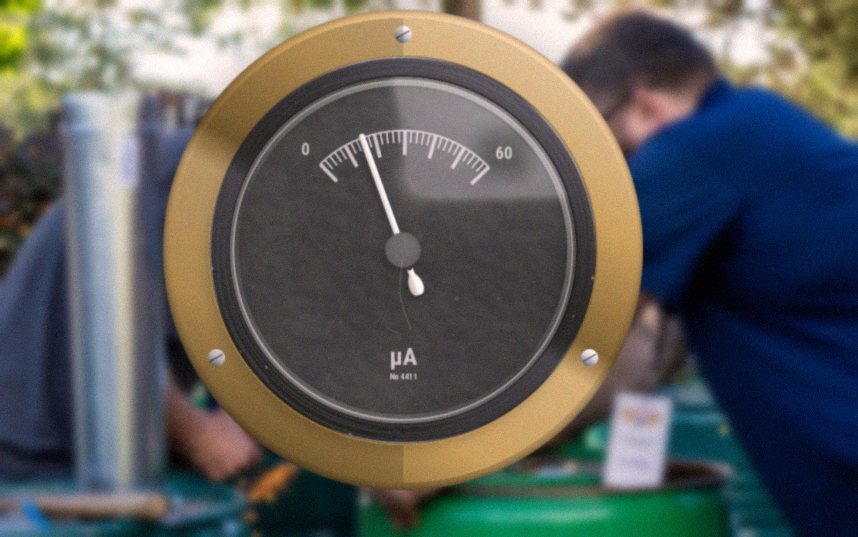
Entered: 16,µA
